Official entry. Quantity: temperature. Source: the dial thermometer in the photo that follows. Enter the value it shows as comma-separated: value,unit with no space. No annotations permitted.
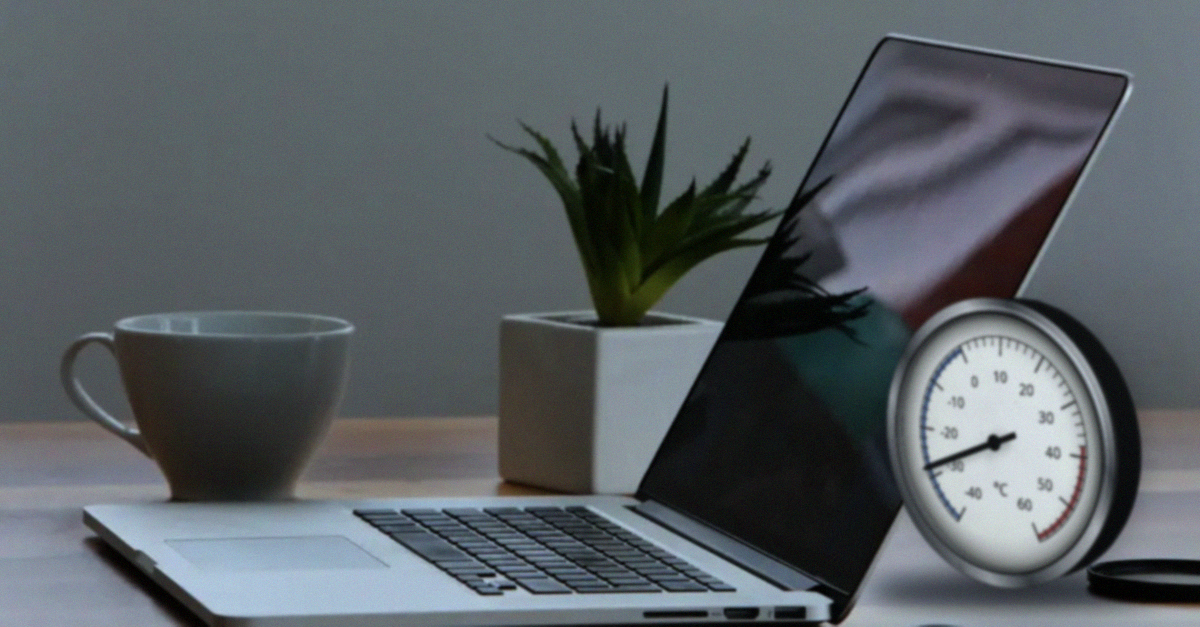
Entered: -28,°C
